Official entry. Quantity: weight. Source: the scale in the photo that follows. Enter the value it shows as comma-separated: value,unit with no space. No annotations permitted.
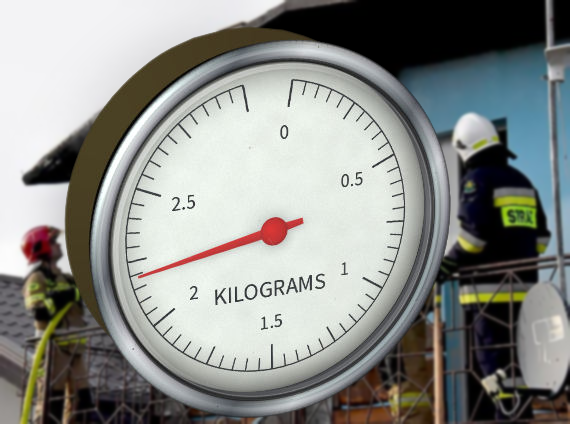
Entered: 2.2,kg
